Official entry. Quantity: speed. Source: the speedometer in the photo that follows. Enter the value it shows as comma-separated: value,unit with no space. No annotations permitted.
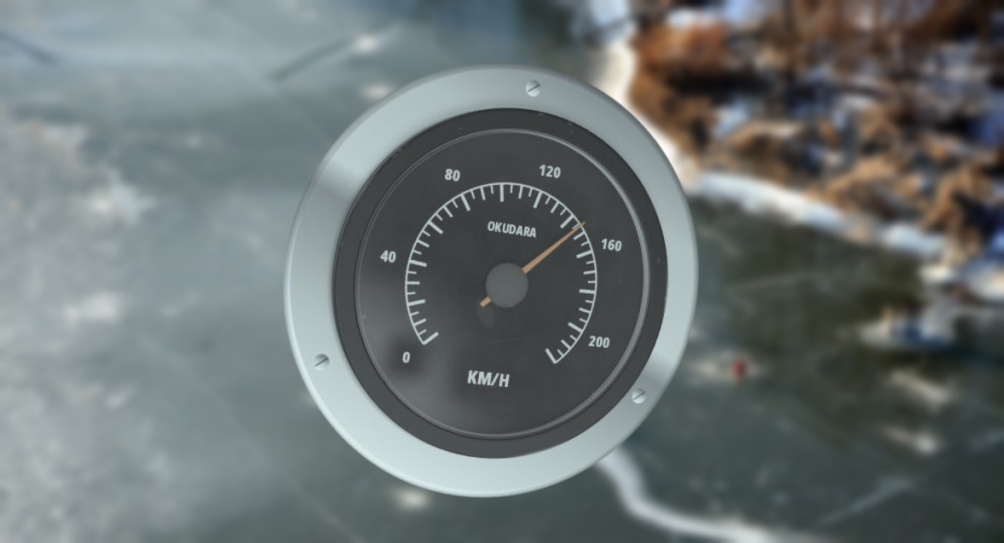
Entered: 145,km/h
